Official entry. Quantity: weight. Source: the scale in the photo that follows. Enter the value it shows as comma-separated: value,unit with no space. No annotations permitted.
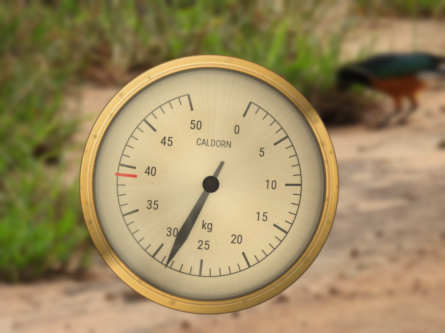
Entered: 28.5,kg
